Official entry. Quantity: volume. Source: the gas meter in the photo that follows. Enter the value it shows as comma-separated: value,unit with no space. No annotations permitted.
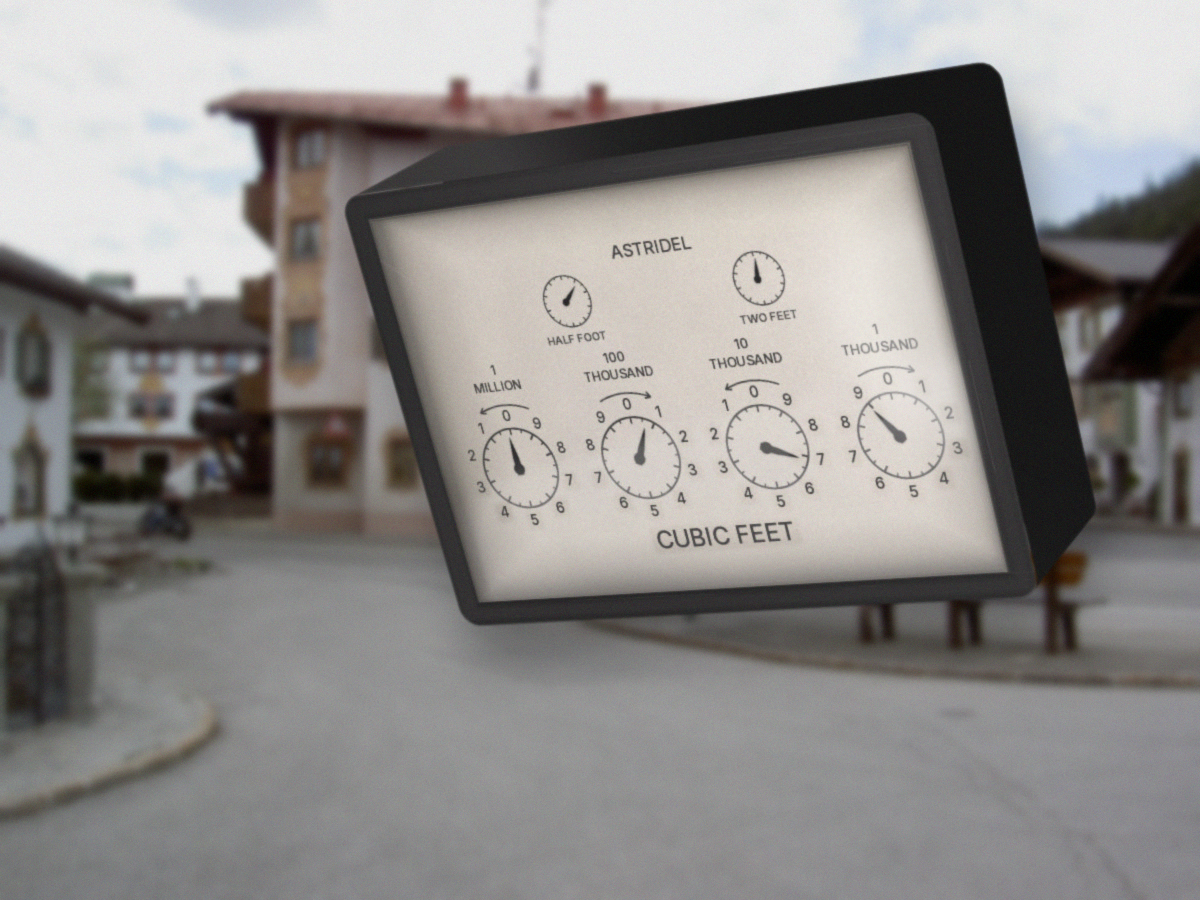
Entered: 6900,ft³
